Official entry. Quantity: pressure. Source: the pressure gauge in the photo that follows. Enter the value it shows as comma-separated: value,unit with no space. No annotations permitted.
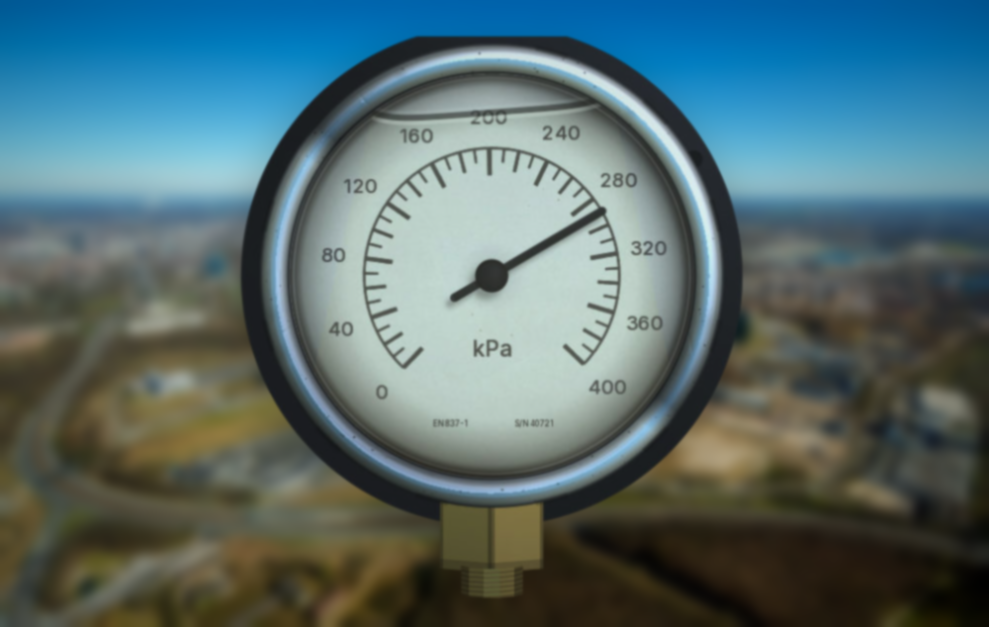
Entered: 290,kPa
